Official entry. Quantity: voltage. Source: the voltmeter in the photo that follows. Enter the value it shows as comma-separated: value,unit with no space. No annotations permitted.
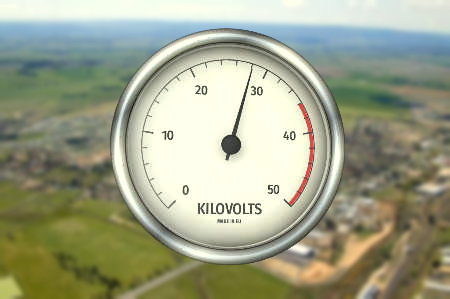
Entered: 28,kV
